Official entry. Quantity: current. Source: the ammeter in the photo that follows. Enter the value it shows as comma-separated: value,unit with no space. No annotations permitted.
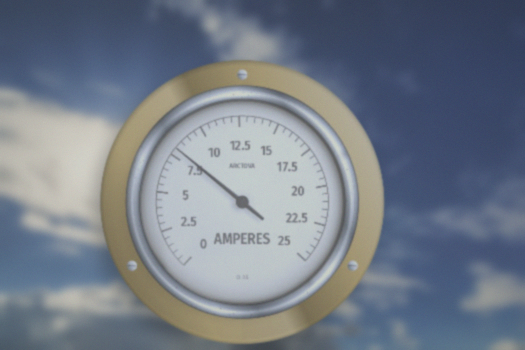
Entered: 8,A
